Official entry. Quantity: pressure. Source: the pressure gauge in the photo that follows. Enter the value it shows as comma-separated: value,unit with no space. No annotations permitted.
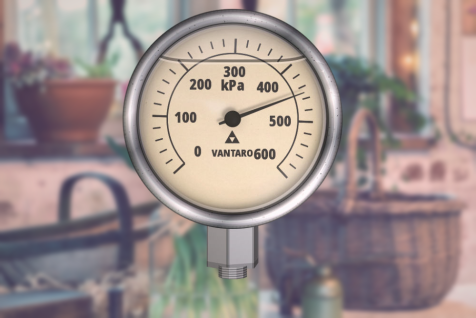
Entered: 450,kPa
